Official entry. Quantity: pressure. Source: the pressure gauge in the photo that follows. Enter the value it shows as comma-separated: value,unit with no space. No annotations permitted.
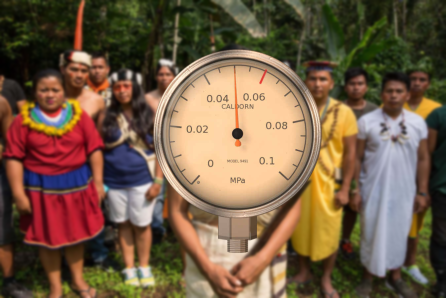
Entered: 0.05,MPa
